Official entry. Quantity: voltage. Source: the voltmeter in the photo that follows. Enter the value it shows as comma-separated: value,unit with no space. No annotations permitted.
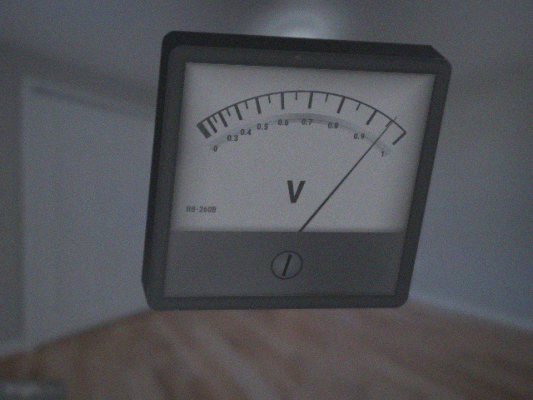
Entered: 0.95,V
